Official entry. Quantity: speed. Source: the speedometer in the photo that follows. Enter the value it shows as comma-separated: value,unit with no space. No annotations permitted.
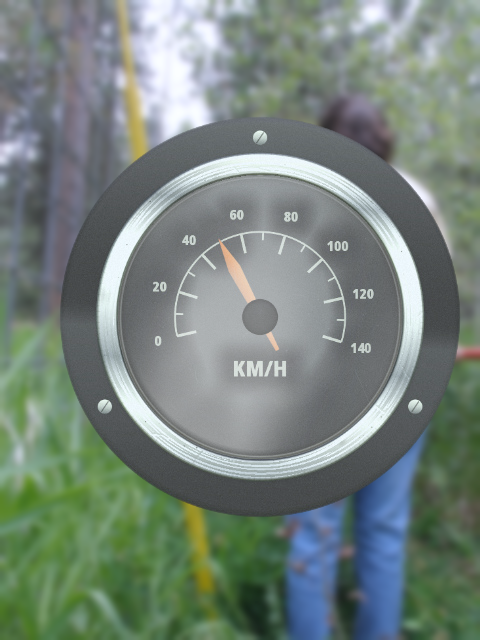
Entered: 50,km/h
